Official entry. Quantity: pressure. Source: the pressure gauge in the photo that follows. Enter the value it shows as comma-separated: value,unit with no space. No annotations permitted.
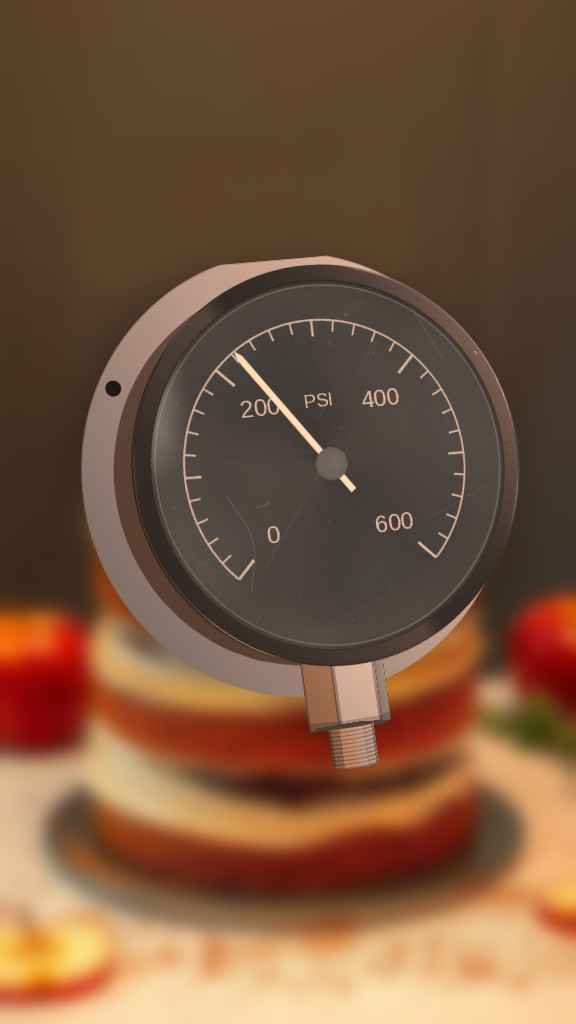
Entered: 220,psi
